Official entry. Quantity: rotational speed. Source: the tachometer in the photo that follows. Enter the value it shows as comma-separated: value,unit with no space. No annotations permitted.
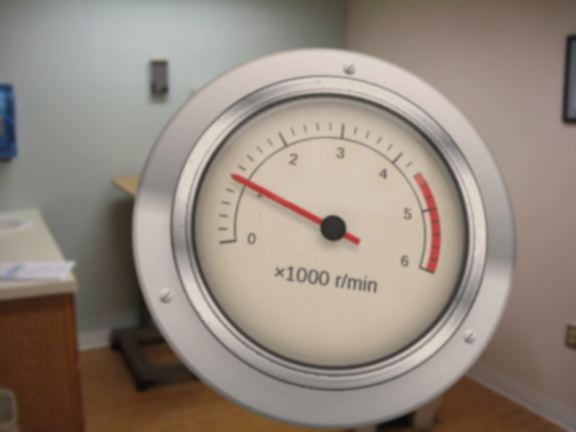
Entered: 1000,rpm
